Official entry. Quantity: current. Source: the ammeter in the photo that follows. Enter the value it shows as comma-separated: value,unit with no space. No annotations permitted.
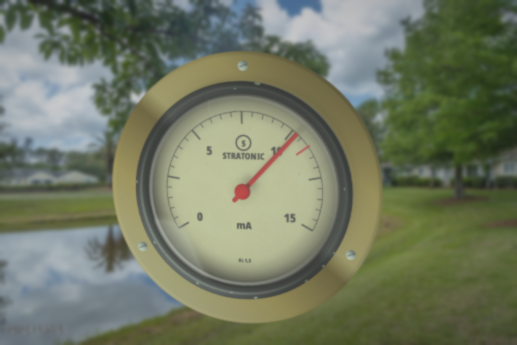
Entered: 10.25,mA
